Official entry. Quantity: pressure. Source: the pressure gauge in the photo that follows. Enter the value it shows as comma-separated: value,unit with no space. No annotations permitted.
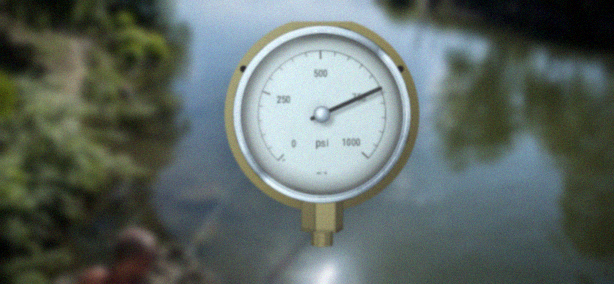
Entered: 750,psi
